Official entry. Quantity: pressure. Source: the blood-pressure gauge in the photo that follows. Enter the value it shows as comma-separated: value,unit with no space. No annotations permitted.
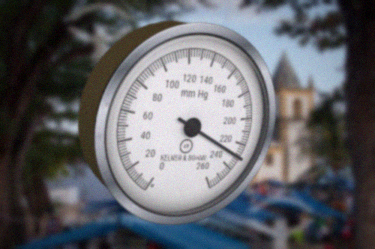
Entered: 230,mmHg
